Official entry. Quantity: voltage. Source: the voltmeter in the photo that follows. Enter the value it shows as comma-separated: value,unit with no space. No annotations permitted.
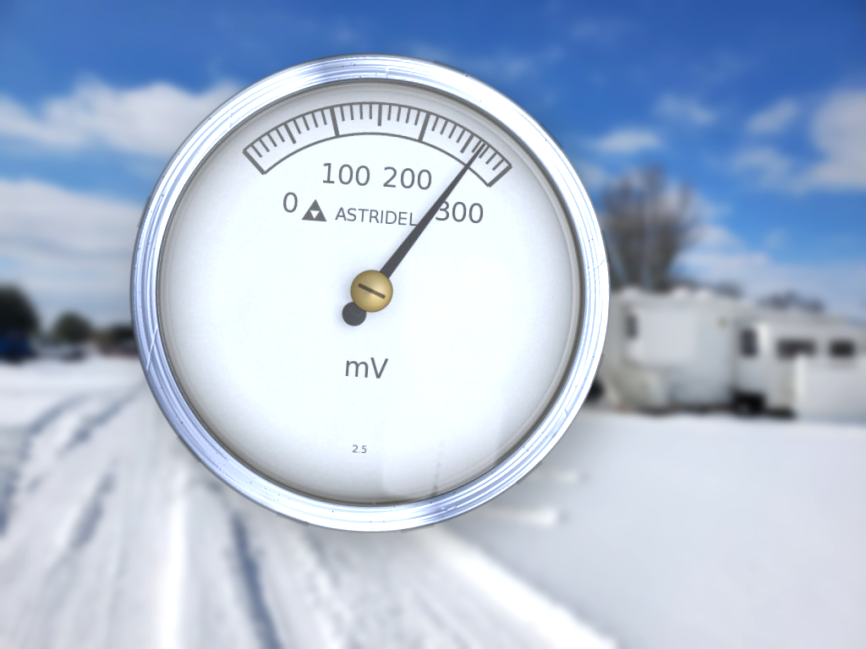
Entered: 265,mV
